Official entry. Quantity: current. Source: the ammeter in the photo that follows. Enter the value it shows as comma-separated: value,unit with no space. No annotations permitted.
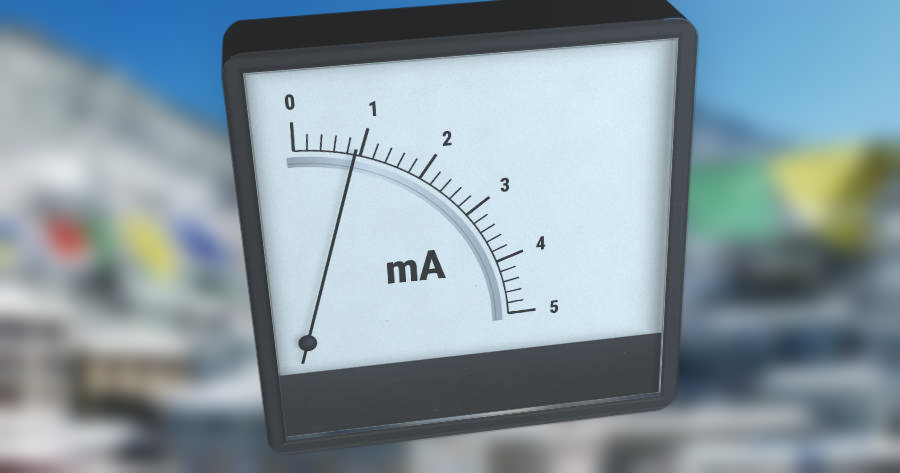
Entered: 0.9,mA
